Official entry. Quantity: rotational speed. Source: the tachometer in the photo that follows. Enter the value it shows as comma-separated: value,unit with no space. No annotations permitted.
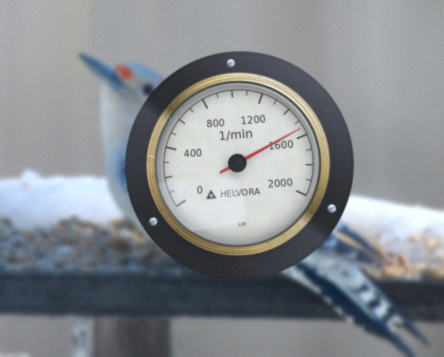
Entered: 1550,rpm
